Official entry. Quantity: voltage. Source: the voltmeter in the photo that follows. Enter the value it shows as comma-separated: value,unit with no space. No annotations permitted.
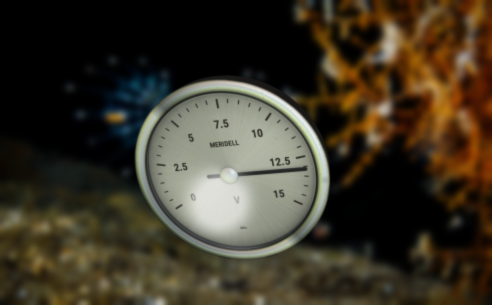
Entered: 13,V
